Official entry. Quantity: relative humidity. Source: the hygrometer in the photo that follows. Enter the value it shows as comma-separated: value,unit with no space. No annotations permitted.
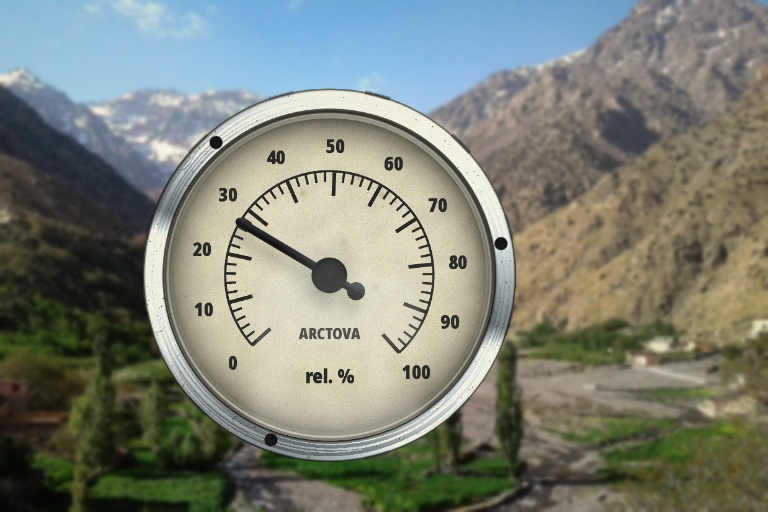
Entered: 27,%
